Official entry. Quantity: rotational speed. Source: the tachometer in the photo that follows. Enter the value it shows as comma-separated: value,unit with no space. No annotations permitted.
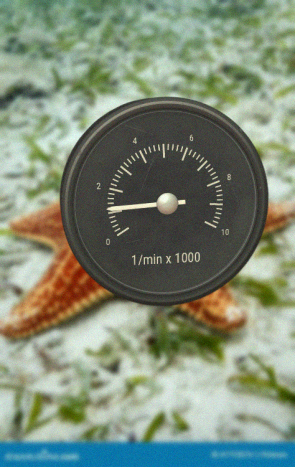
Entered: 1200,rpm
